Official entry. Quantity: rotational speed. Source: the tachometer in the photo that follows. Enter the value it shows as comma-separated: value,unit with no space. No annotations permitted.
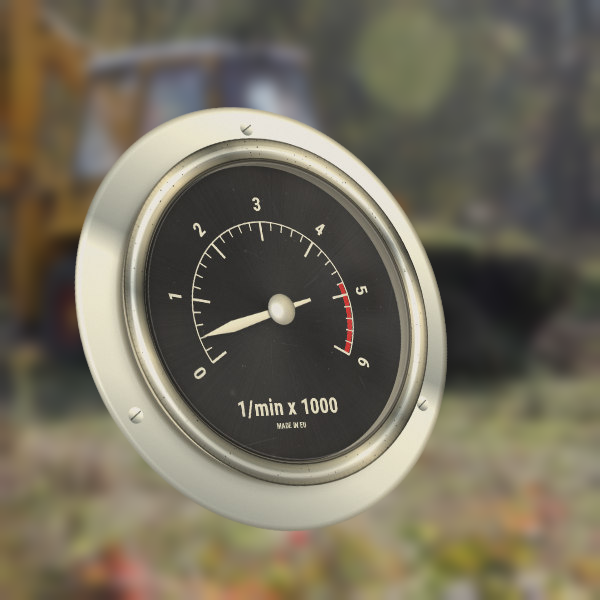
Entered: 400,rpm
